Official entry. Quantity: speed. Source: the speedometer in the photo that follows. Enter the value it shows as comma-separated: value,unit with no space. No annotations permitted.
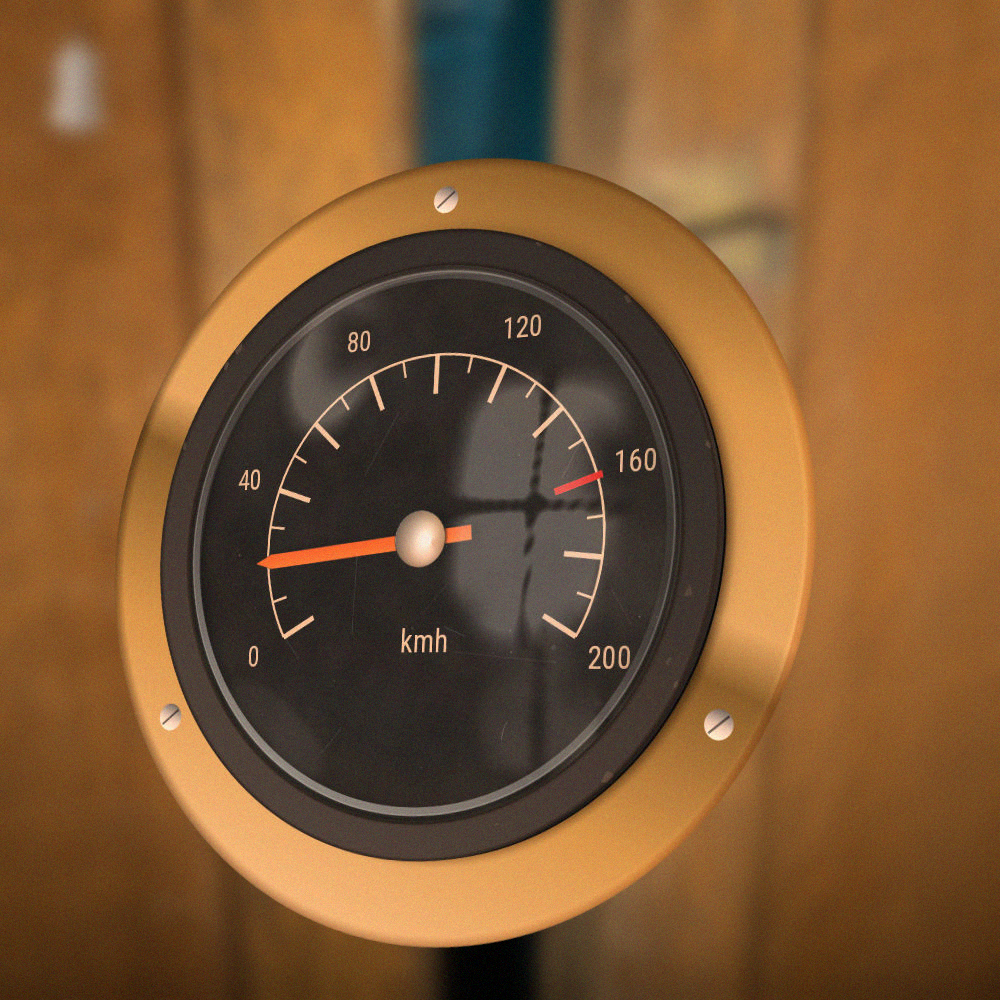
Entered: 20,km/h
